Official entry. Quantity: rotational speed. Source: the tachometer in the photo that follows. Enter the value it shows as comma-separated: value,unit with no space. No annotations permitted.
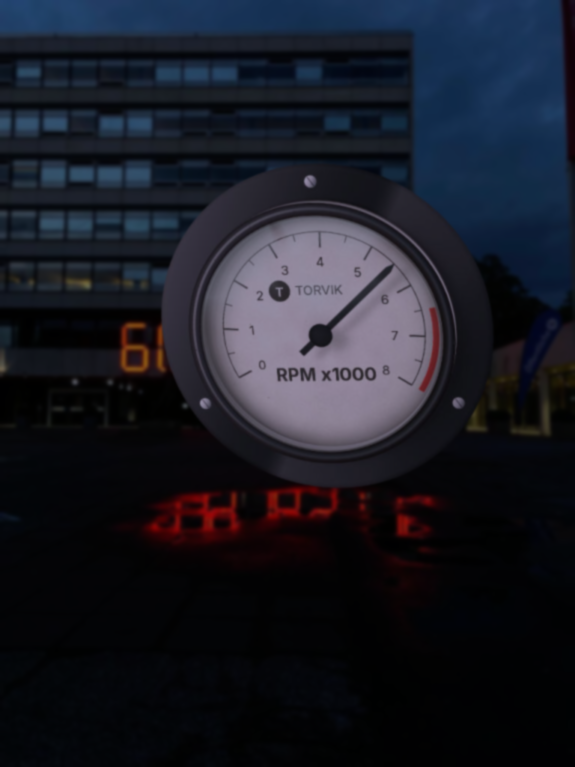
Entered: 5500,rpm
